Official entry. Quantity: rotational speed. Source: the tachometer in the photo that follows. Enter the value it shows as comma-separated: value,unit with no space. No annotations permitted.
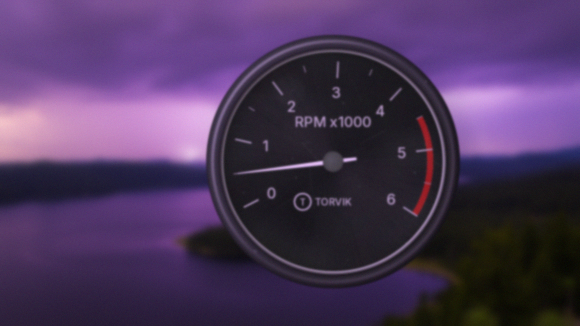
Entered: 500,rpm
